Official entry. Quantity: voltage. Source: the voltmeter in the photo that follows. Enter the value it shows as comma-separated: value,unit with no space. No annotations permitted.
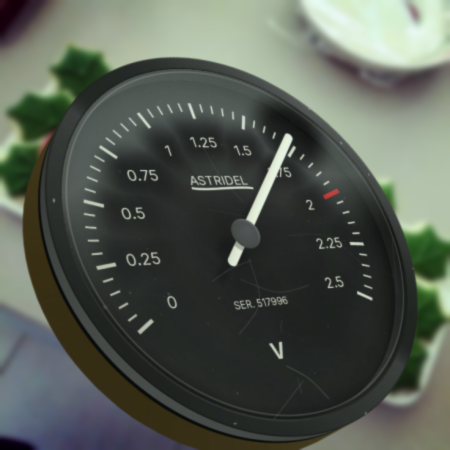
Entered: 1.7,V
